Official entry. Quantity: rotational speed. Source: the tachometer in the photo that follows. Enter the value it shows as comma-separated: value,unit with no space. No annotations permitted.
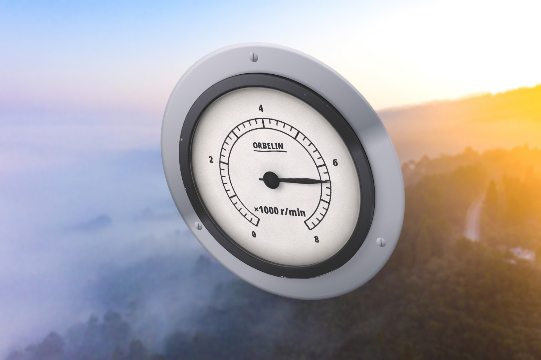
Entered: 6400,rpm
